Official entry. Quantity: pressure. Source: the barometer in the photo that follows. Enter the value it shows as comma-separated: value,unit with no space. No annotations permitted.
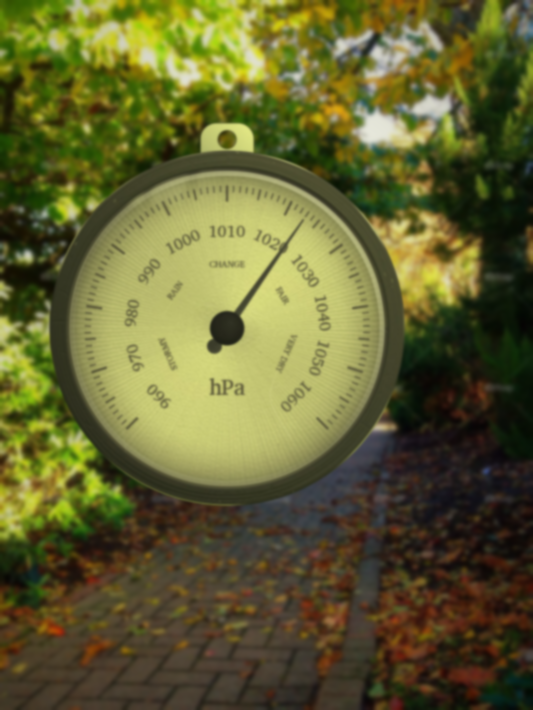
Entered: 1023,hPa
